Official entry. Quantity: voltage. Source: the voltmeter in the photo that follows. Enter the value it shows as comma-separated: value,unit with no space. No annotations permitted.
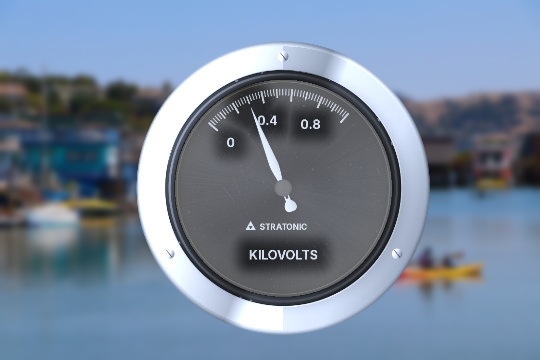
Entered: 0.3,kV
